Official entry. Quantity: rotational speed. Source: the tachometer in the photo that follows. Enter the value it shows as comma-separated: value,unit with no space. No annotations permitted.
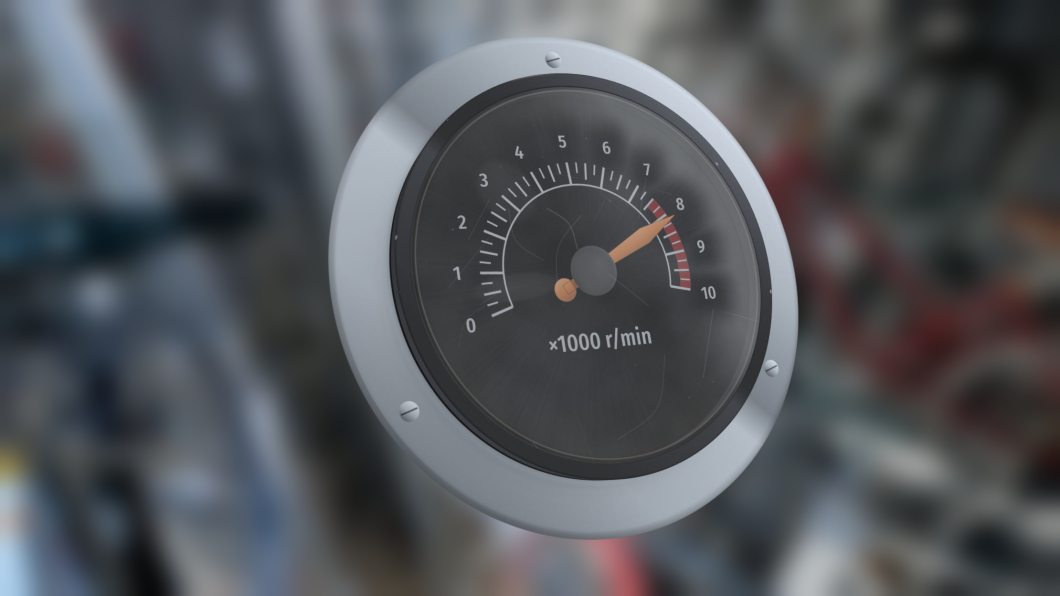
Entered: 8125,rpm
